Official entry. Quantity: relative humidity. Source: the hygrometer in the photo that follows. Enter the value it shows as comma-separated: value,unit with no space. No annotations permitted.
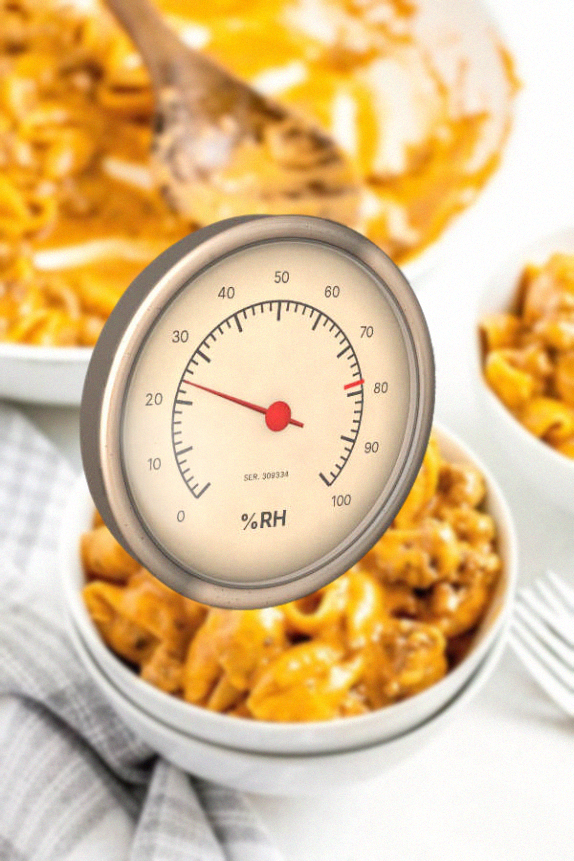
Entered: 24,%
